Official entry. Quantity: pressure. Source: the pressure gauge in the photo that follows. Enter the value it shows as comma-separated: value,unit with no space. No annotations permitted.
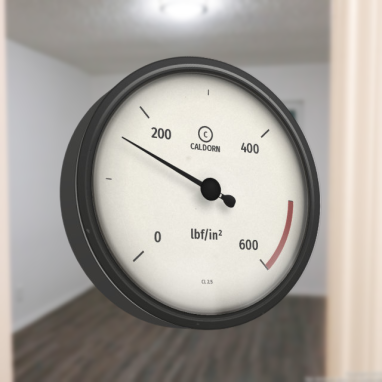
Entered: 150,psi
